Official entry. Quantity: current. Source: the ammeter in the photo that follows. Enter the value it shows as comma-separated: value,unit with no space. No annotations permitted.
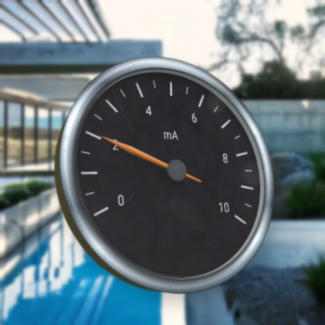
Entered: 2,mA
